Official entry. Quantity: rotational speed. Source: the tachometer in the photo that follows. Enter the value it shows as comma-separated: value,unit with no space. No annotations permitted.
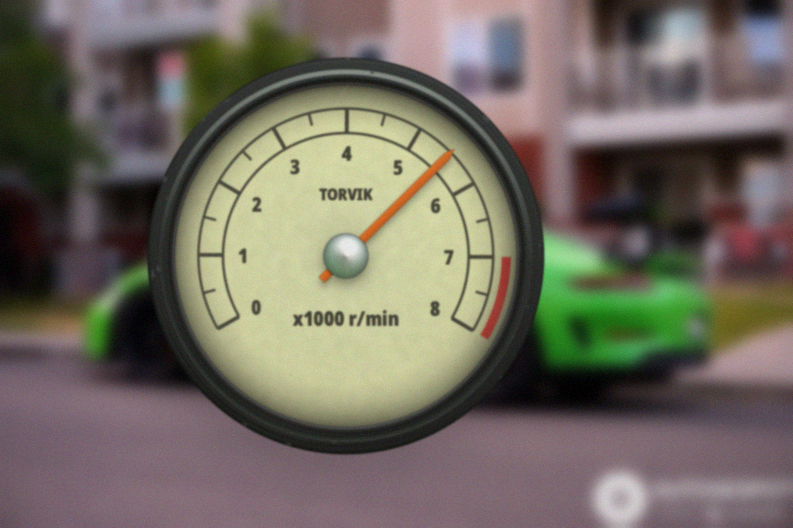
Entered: 5500,rpm
